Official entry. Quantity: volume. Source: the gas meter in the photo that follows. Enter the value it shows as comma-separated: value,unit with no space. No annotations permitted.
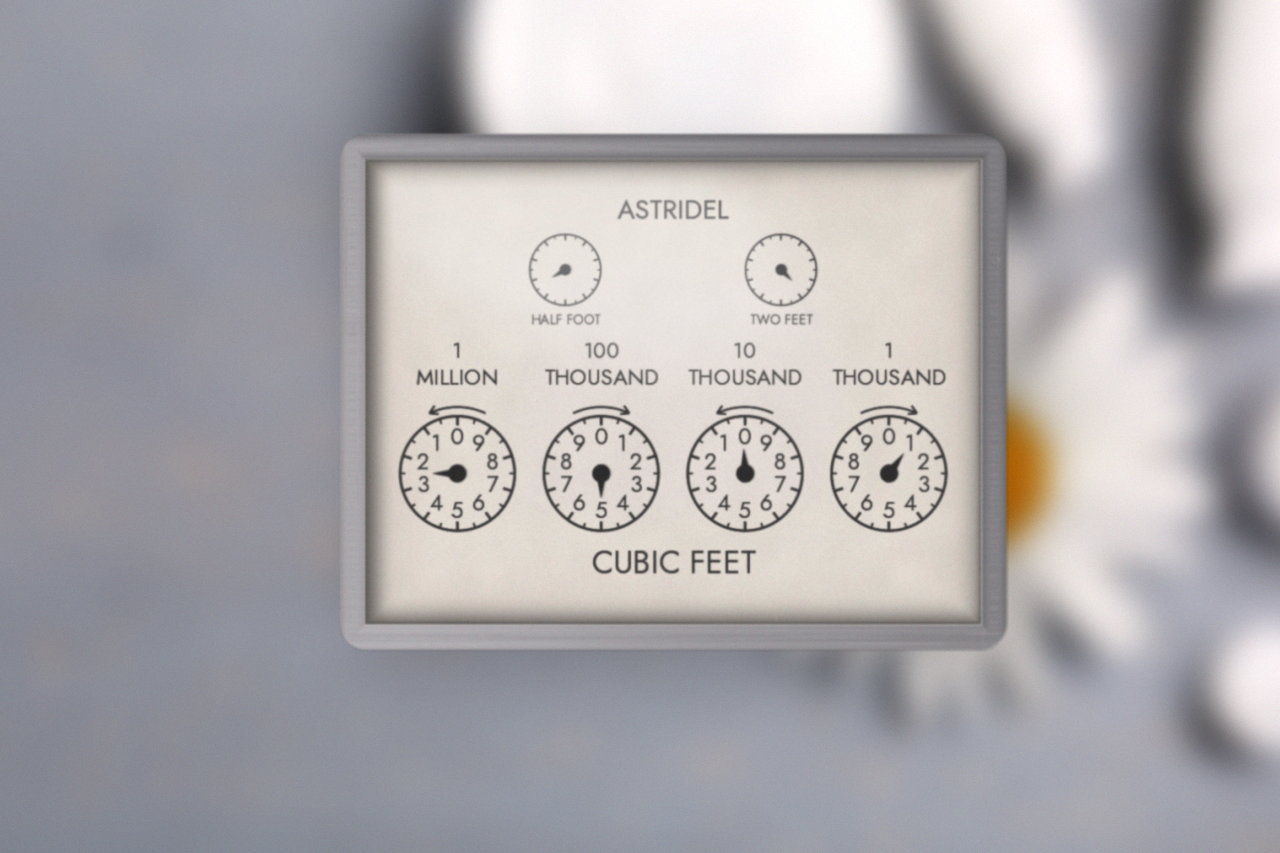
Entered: 250100,ft³
